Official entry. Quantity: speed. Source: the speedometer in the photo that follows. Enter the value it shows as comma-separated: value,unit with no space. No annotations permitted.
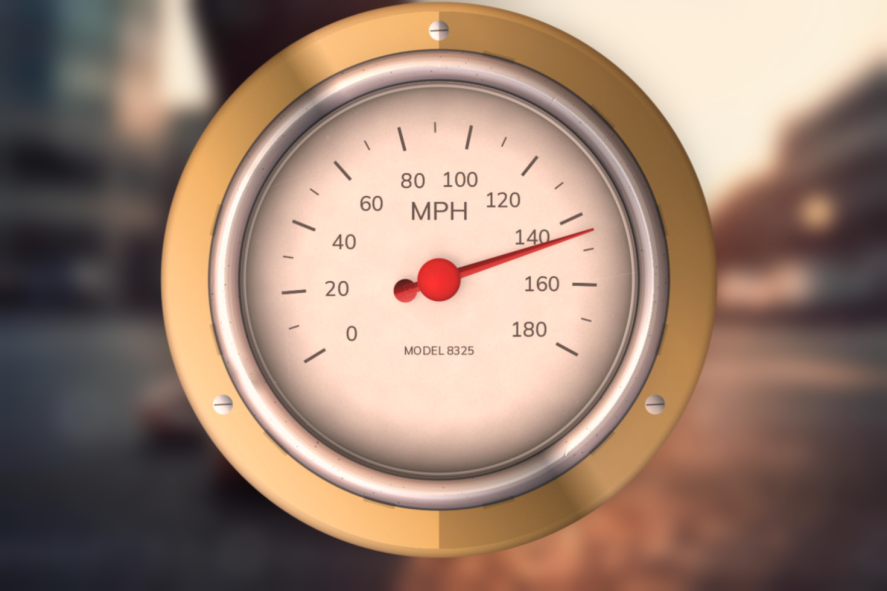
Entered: 145,mph
